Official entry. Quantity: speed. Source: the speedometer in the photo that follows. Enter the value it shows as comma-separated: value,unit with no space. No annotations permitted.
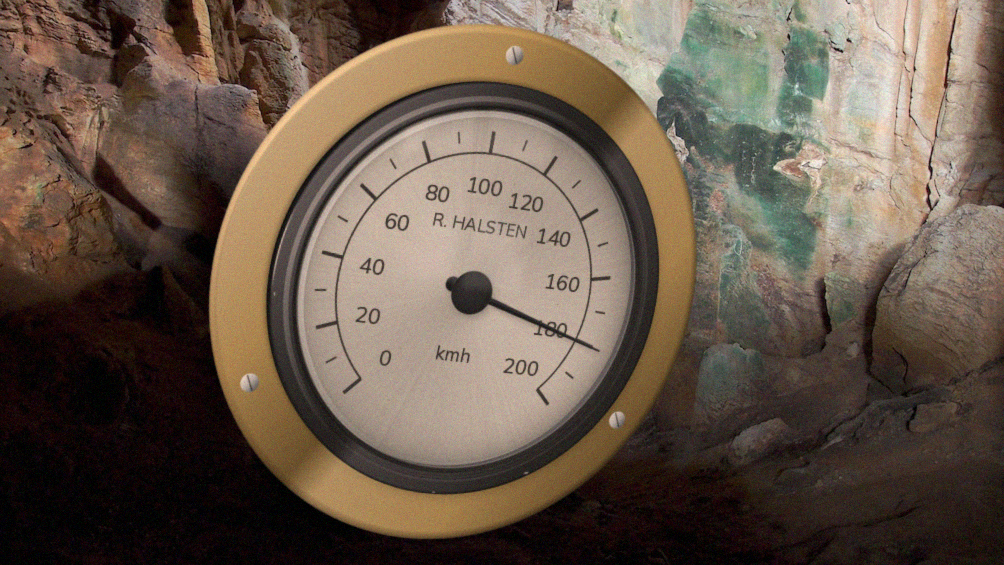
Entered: 180,km/h
